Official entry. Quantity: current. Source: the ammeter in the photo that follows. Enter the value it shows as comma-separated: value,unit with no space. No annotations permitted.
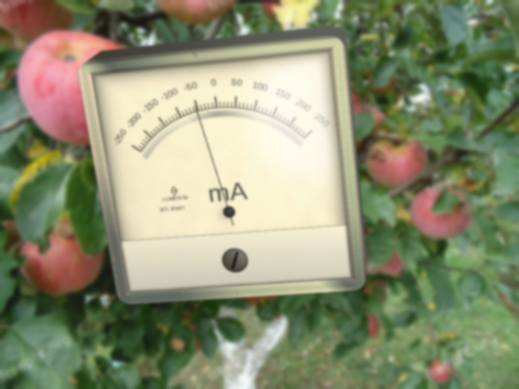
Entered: -50,mA
